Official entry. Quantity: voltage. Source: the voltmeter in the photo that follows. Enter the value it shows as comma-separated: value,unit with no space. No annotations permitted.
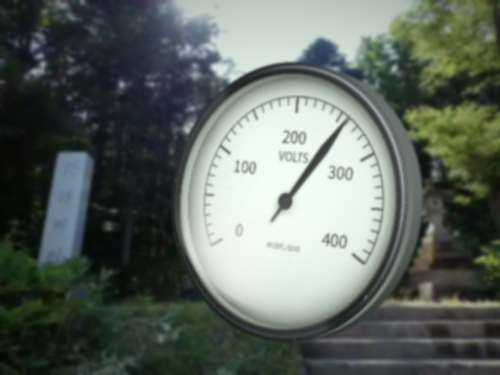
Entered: 260,V
